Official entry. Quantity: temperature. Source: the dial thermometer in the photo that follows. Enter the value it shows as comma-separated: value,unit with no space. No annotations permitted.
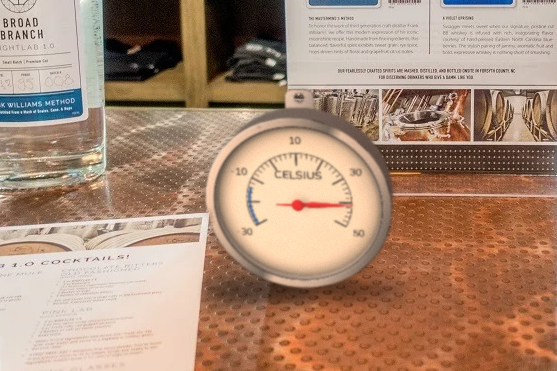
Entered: 40,°C
